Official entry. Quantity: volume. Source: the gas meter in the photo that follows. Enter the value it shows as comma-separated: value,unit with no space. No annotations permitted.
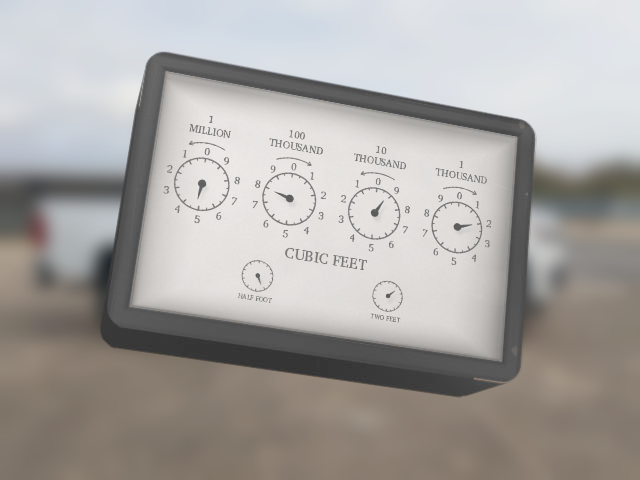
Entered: 479200,ft³
